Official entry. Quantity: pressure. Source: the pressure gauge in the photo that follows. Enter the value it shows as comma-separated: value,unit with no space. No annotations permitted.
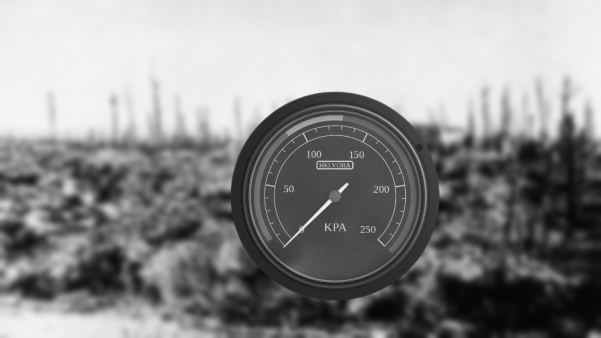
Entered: 0,kPa
